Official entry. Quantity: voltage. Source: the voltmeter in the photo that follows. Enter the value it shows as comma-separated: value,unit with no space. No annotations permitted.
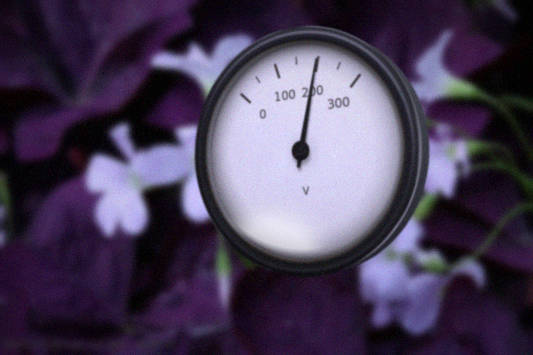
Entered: 200,V
